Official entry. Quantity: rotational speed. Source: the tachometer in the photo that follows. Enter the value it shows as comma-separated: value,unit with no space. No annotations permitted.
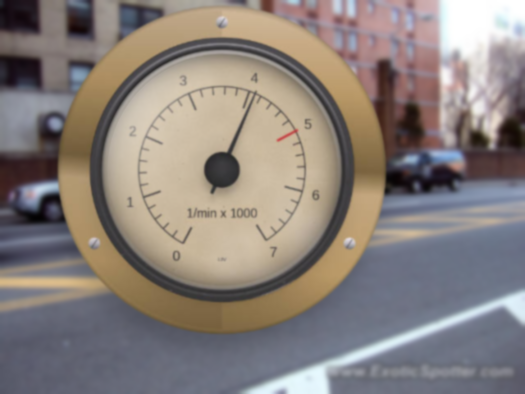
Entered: 4100,rpm
